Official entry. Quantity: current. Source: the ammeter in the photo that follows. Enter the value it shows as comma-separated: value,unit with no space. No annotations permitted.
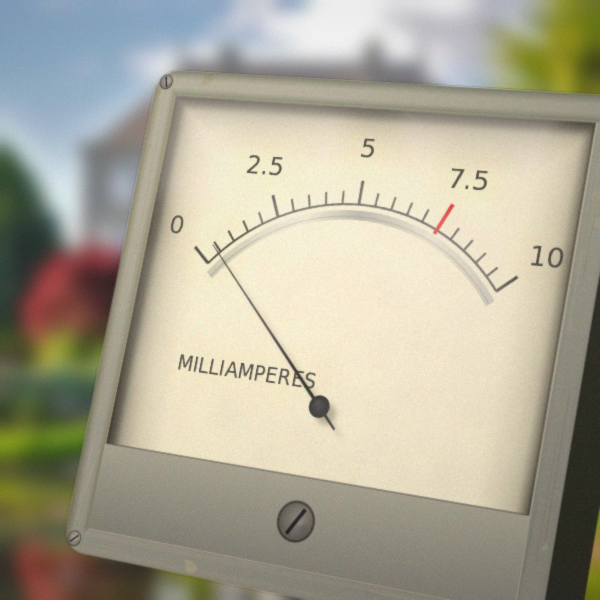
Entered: 0.5,mA
